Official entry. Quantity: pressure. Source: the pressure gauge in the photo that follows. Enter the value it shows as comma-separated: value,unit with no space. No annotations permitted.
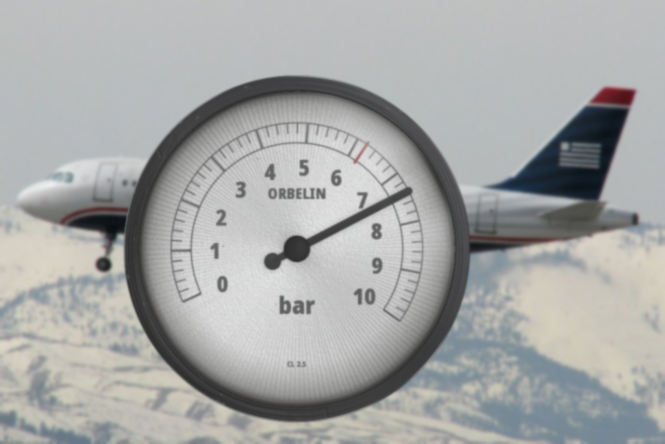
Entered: 7.4,bar
